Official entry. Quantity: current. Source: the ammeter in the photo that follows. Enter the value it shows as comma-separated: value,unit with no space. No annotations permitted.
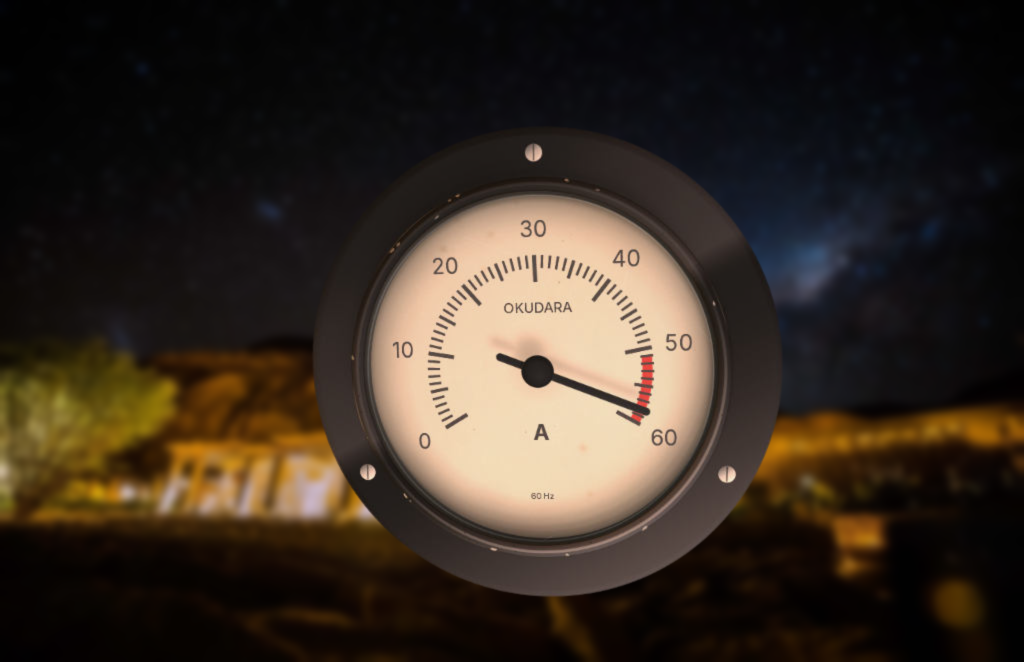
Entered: 58,A
